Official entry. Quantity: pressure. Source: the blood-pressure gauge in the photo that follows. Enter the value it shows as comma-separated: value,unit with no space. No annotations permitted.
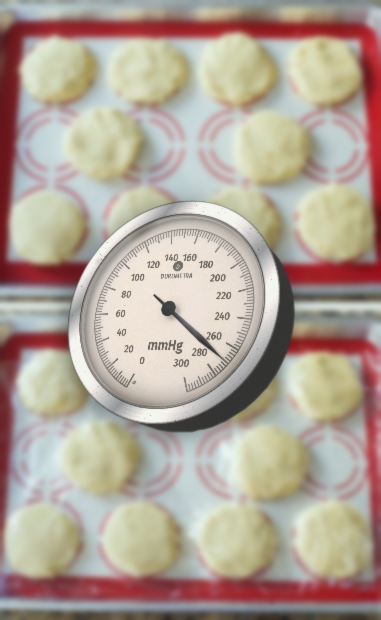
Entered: 270,mmHg
